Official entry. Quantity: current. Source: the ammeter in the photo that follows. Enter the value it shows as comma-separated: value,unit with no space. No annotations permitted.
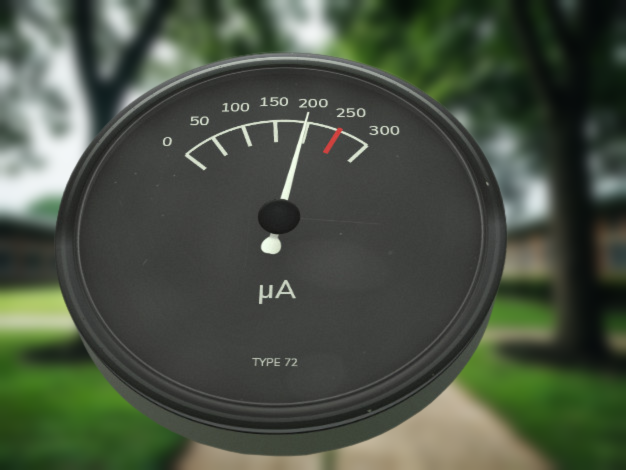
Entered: 200,µA
